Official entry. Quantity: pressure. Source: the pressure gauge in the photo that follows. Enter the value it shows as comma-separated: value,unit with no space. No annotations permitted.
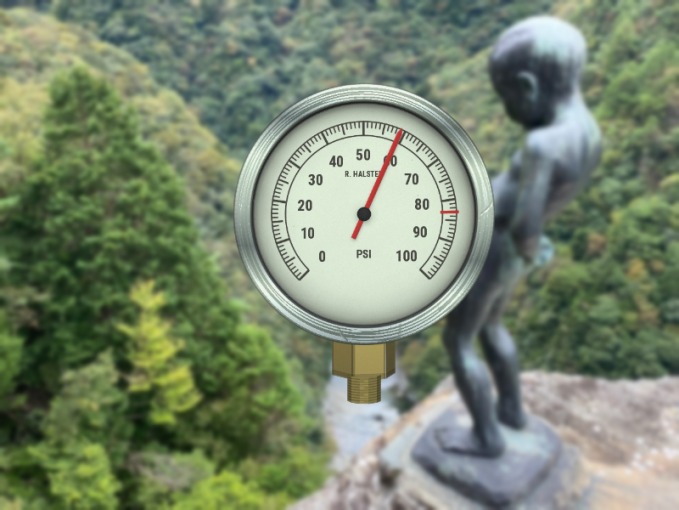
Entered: 59,psi
